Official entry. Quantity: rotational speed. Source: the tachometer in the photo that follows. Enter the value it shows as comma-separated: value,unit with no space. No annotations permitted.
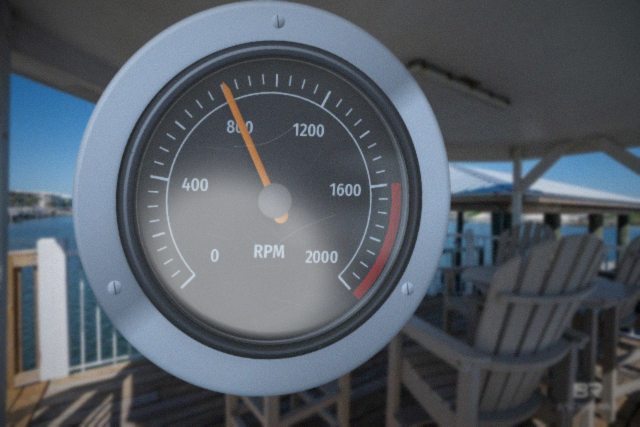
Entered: 800,rpm
